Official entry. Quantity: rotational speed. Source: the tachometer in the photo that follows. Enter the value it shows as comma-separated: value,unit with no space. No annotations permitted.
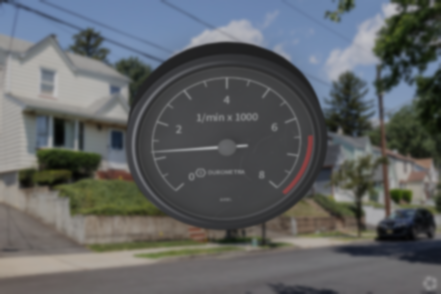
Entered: 1250,rpm
